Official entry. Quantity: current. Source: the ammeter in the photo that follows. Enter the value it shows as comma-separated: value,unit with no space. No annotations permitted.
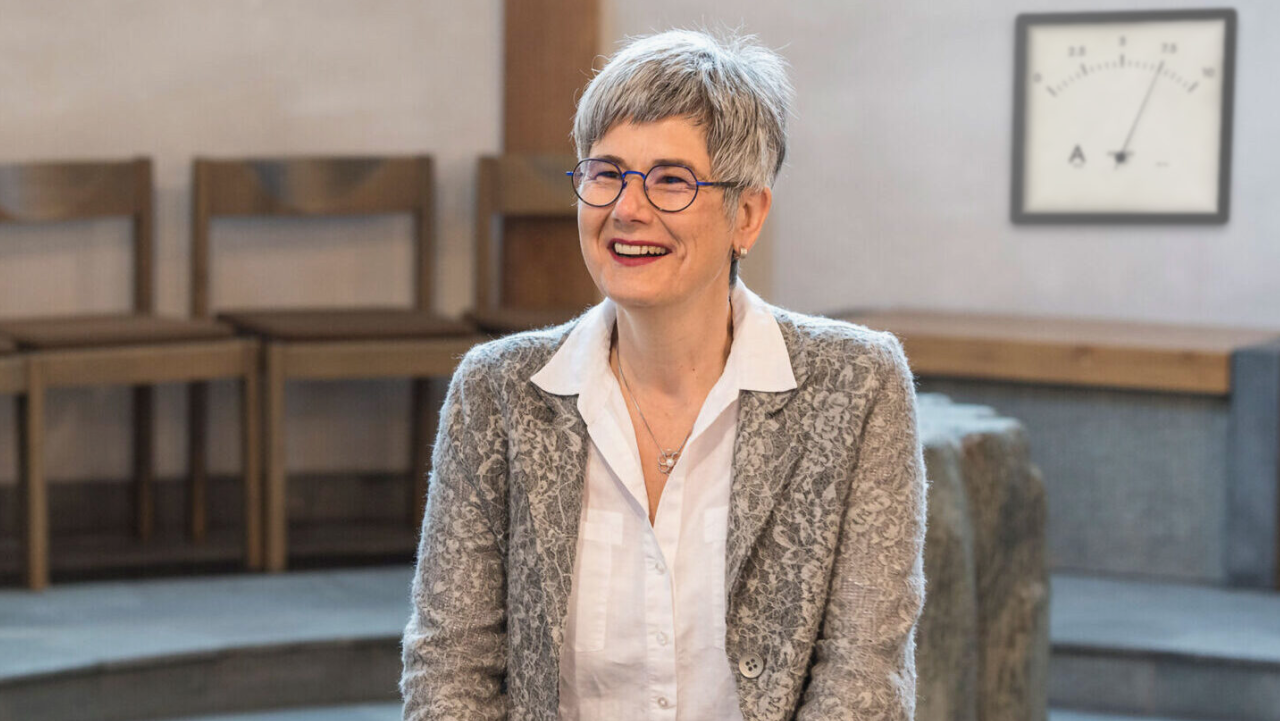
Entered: 7.5,A
